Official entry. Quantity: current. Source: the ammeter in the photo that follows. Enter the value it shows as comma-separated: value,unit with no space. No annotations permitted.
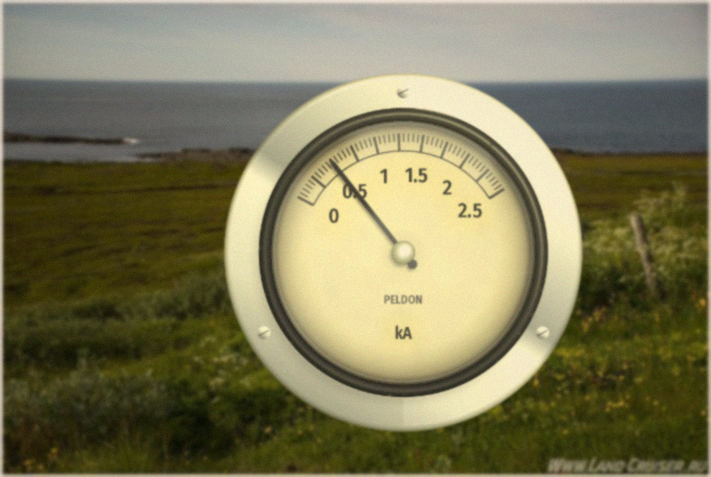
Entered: 0.5,kA
